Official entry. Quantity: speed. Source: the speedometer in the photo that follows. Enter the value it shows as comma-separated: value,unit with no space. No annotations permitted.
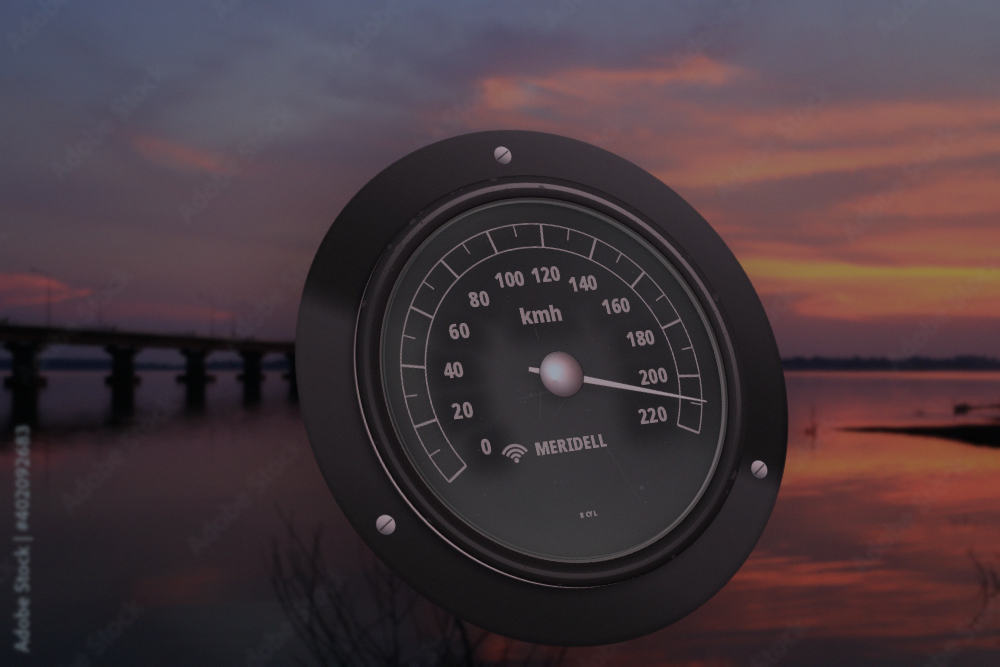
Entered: 210,km/h
